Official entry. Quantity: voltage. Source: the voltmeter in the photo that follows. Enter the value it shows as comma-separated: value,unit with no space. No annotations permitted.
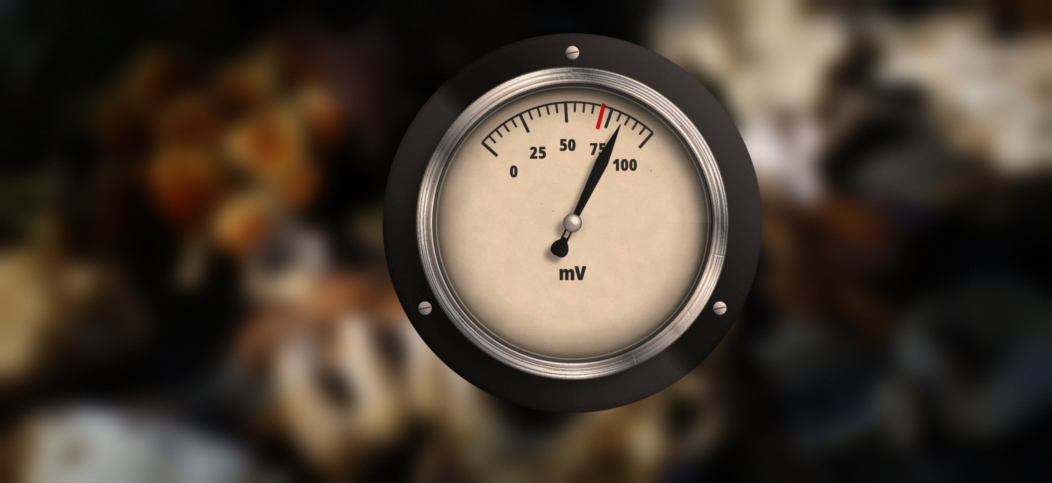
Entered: 82.5,mV
